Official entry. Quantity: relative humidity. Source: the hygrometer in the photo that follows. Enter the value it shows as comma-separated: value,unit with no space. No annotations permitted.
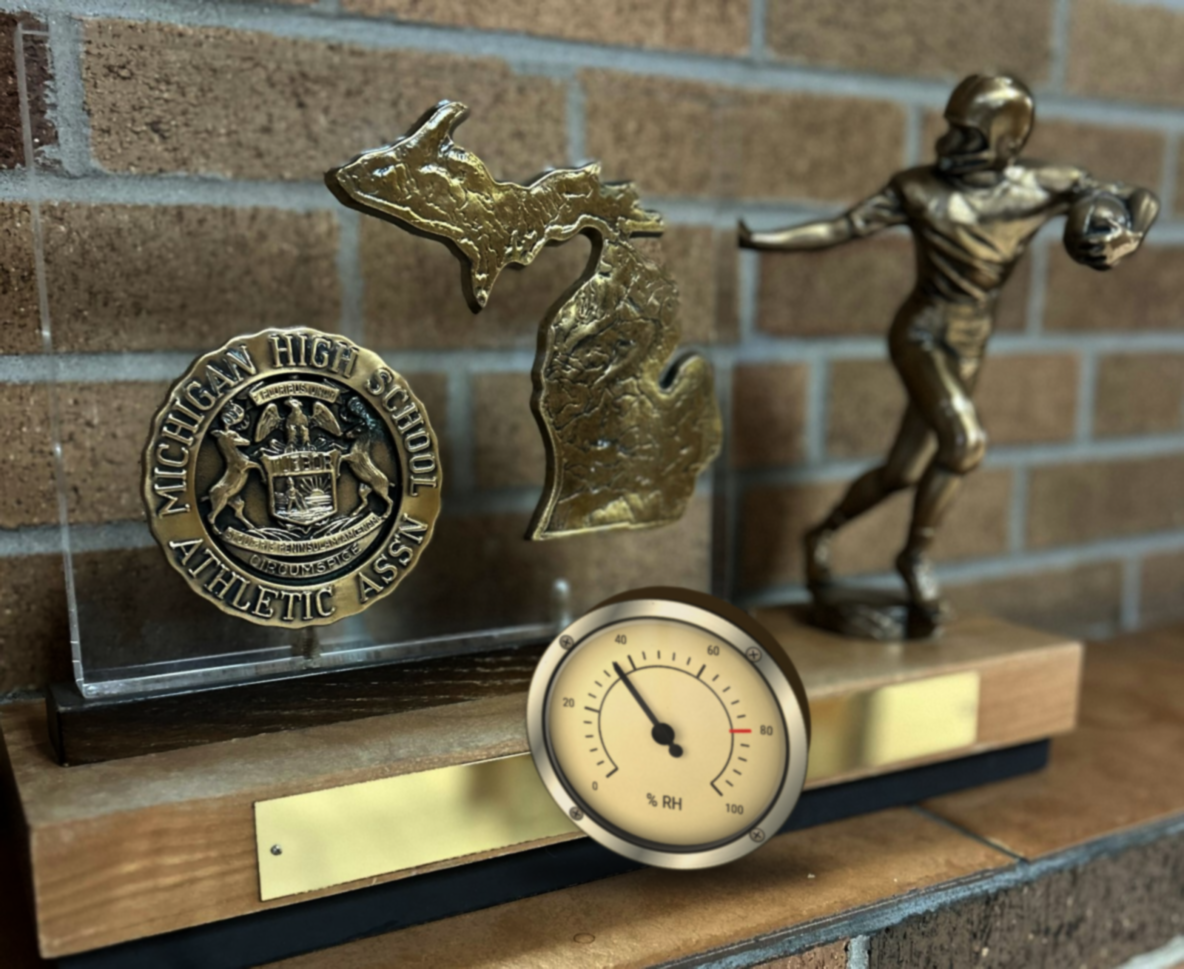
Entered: 36,%
